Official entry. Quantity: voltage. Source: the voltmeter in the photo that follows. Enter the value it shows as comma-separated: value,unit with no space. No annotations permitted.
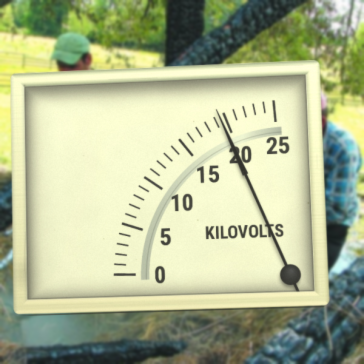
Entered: 19.5,kV
